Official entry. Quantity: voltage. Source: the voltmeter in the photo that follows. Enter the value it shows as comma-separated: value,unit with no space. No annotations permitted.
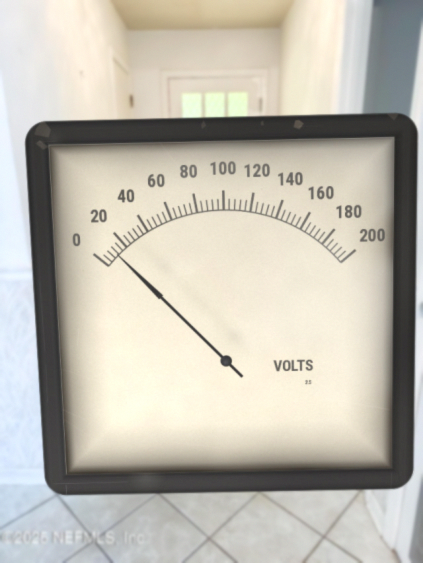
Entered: 12,V
